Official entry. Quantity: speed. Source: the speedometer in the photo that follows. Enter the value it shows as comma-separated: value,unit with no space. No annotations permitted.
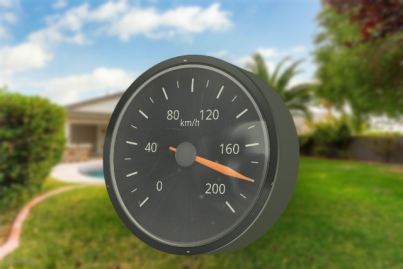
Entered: 180,km/h
